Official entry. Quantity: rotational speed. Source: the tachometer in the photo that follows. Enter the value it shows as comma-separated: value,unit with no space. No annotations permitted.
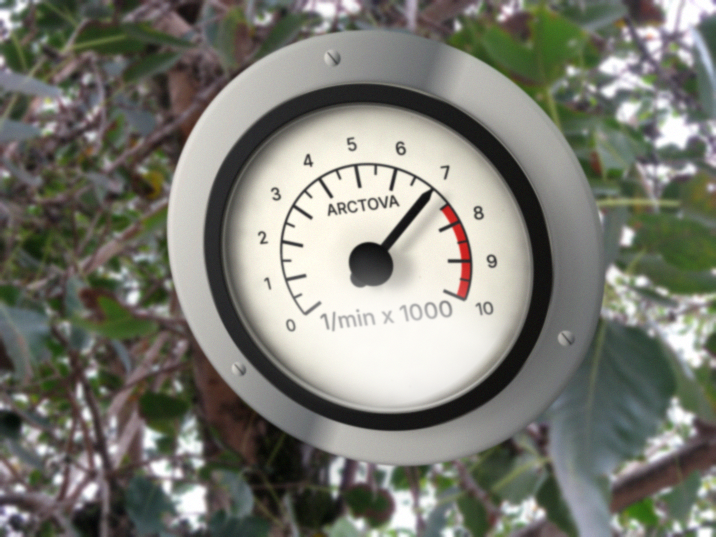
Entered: 7000,rpm
